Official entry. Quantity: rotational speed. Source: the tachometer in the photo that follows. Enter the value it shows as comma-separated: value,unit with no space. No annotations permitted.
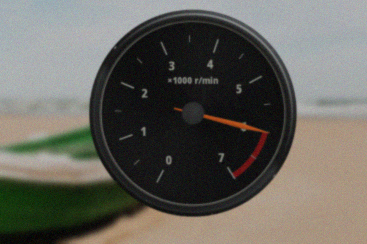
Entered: 6000,rpm
